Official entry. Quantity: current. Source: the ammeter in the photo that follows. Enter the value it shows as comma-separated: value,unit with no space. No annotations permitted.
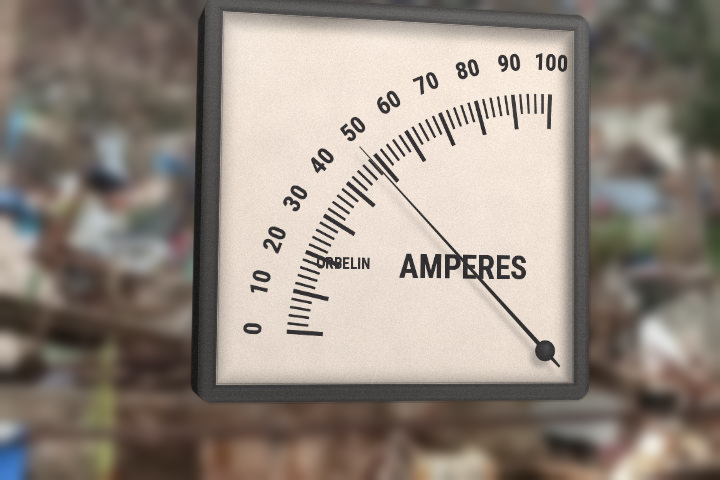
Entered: 48,A
